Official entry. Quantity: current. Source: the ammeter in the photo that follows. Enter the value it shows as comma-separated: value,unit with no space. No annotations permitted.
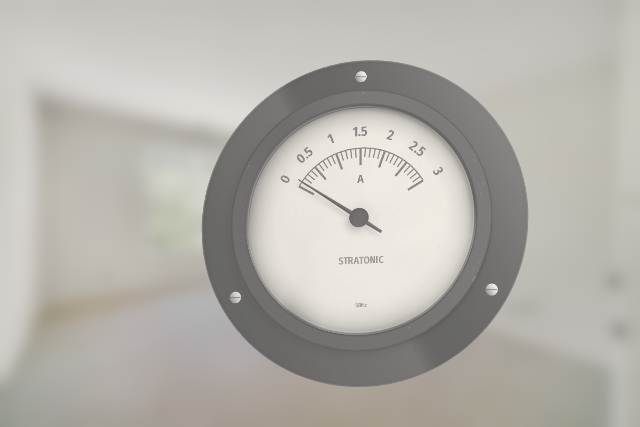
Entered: 0.1,A
